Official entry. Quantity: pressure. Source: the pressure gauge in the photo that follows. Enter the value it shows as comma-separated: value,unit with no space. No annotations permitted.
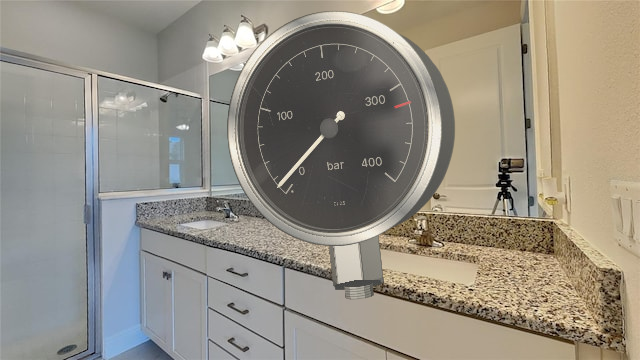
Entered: 10,bar
